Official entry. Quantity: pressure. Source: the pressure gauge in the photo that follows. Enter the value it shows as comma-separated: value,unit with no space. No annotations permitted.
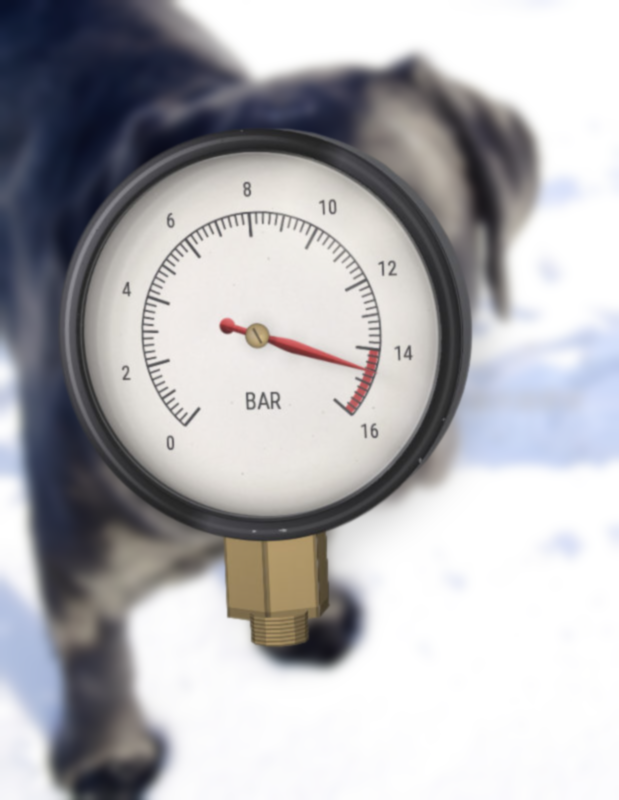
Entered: 14.6,bar
